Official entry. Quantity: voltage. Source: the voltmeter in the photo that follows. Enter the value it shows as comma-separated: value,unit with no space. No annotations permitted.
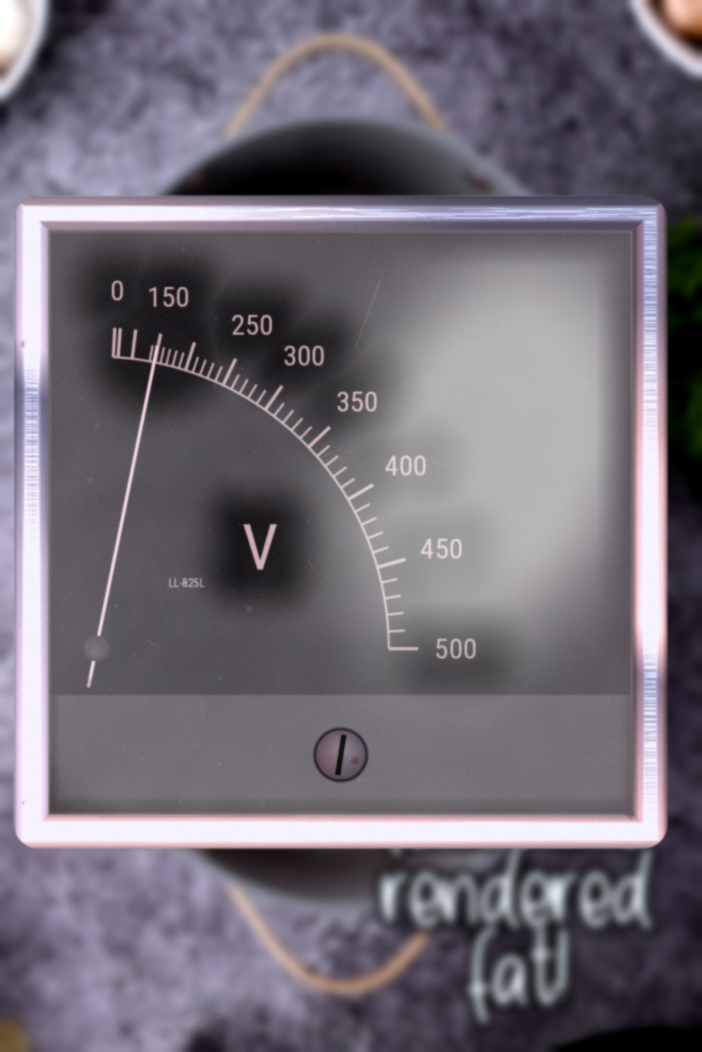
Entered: 150,V
